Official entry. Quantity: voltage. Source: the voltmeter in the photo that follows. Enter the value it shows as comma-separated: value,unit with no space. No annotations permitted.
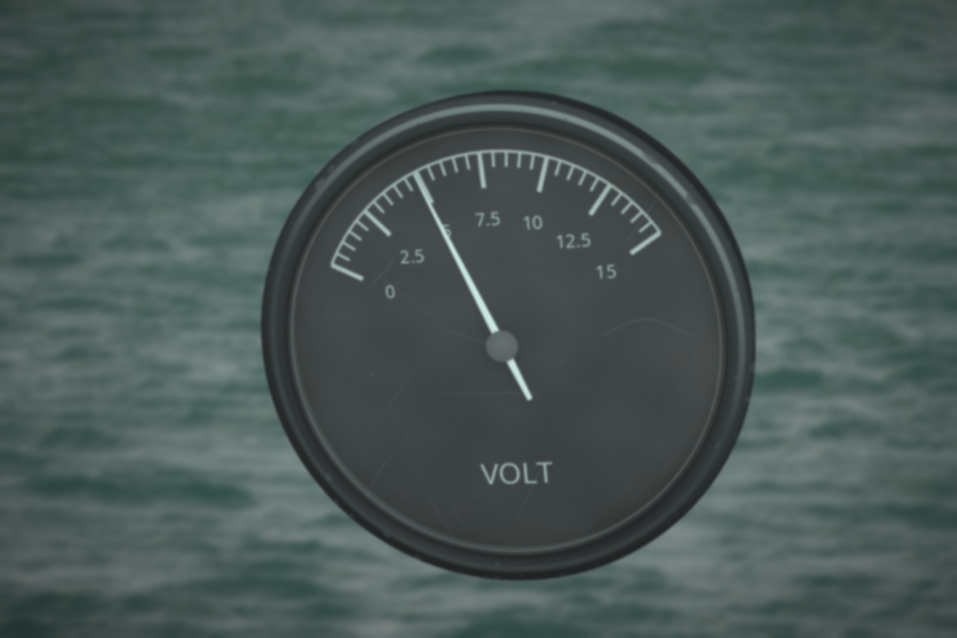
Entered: 5,V
